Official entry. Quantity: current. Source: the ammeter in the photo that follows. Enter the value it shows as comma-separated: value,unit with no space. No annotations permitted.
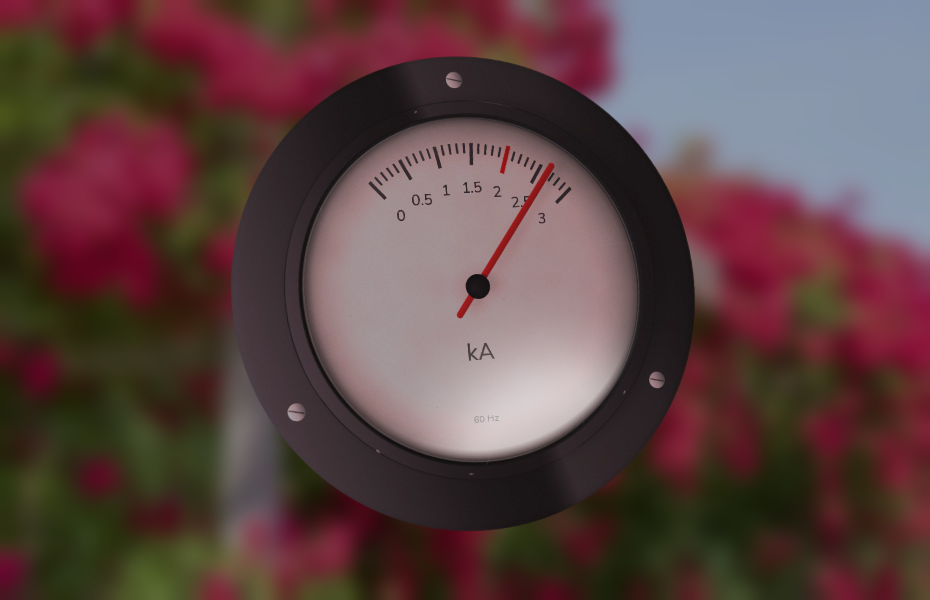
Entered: 2.6,kA
